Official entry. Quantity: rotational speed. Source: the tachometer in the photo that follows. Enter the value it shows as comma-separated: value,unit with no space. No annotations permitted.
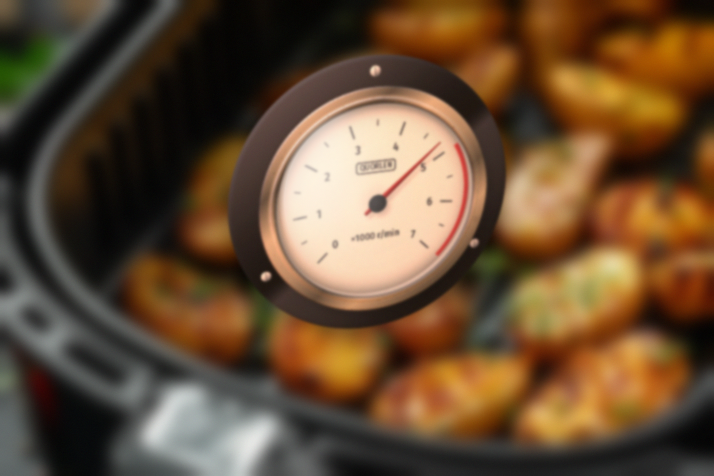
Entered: 4750,rpm
